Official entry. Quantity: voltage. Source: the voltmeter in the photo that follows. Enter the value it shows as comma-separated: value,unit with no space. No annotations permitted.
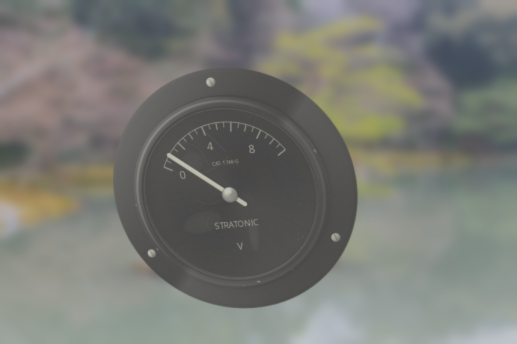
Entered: 1,V
